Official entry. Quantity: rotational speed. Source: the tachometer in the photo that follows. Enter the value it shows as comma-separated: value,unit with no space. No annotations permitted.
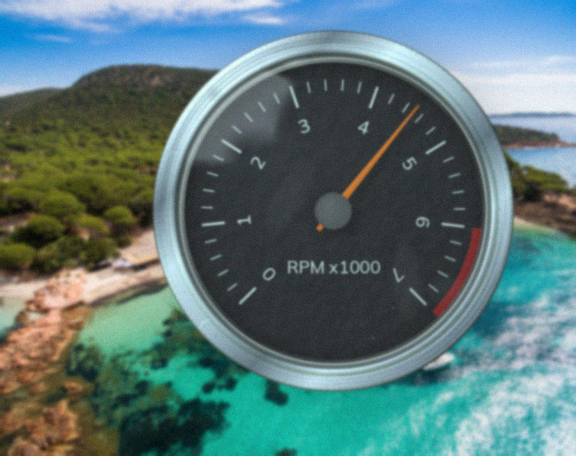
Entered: 4500,rpm
